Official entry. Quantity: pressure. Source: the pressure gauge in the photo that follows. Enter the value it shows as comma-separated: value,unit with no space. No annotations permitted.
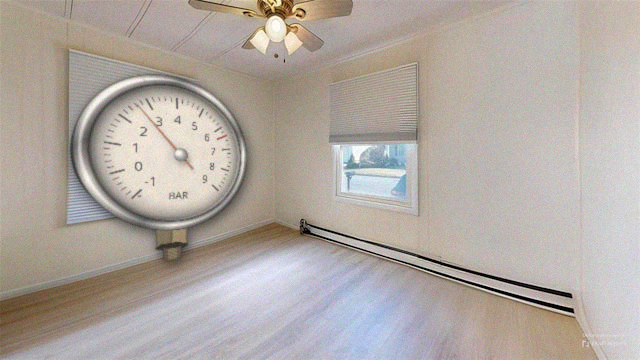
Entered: 2.6,bar
